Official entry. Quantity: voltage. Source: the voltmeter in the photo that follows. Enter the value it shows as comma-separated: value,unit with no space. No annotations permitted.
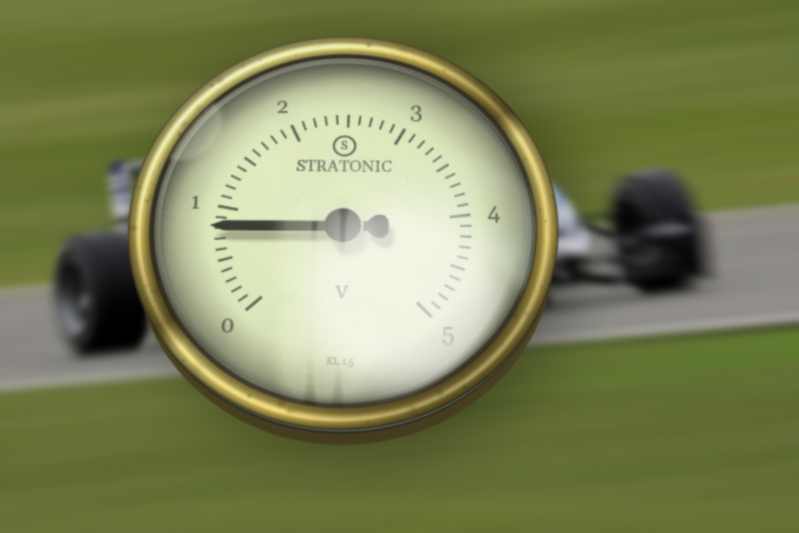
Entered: 0.8,V
